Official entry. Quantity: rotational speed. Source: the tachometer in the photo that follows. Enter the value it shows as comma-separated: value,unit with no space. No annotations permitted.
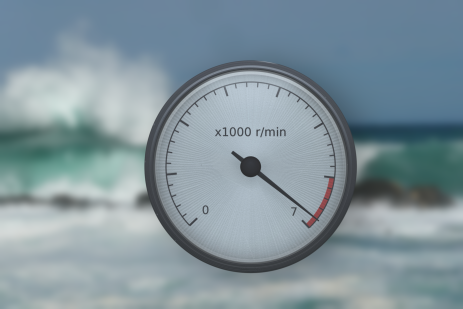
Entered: 6800,rpm
